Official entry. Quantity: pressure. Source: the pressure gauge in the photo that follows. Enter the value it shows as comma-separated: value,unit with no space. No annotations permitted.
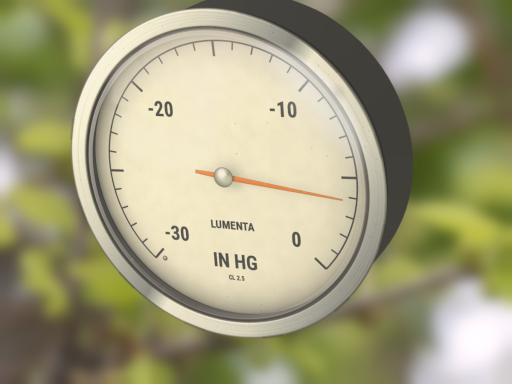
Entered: -4,inHg
